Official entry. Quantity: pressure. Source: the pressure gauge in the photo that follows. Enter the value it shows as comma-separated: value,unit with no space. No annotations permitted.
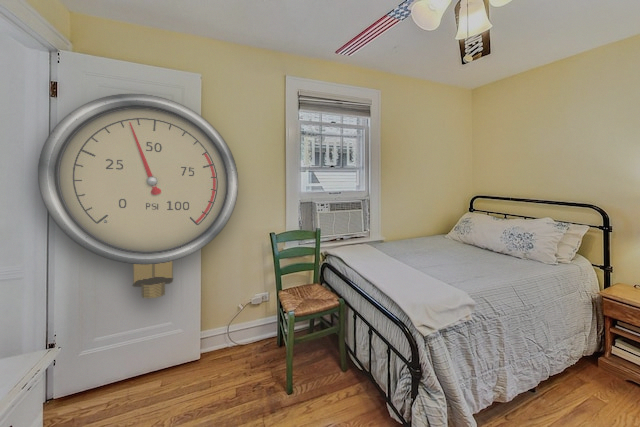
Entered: 42.5,psi
